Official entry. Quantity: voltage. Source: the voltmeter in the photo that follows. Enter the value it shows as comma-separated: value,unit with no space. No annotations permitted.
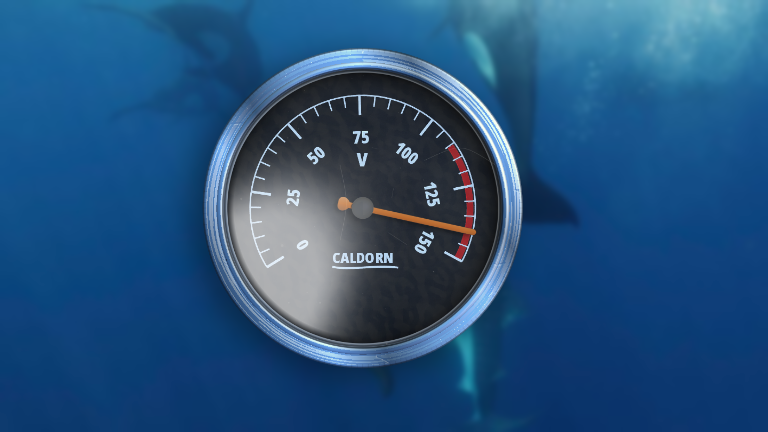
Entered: 140,V
